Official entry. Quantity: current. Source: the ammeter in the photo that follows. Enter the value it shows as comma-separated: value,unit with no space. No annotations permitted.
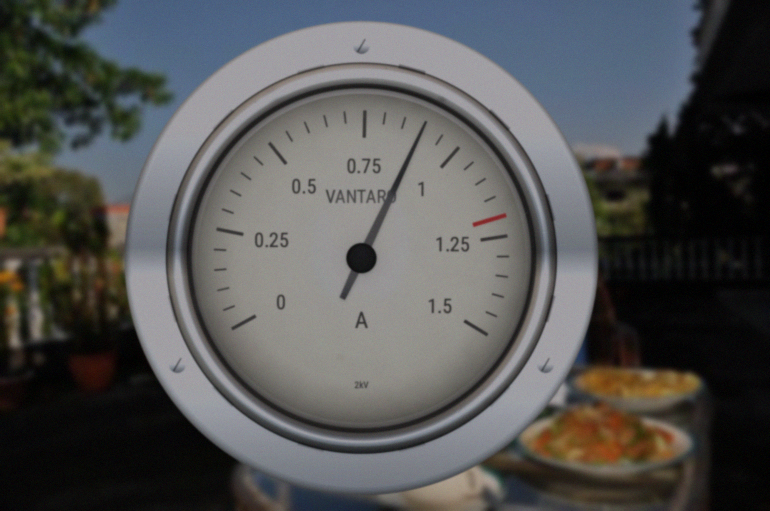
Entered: 0.9,A
